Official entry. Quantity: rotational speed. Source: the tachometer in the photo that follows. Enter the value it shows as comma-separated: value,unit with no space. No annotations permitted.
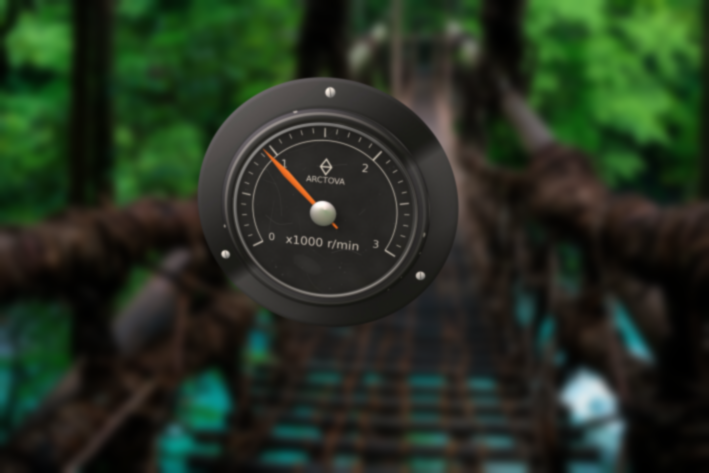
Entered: 950,rpm
